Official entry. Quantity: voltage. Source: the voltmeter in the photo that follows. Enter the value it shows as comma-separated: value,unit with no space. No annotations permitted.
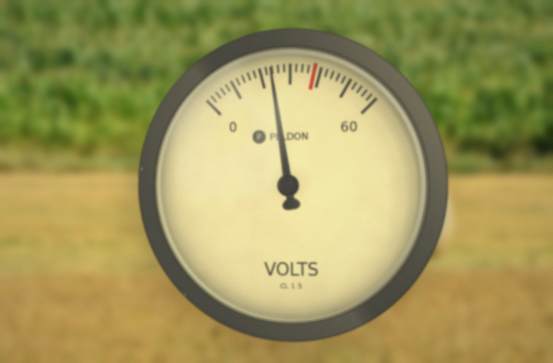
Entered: 24,V
